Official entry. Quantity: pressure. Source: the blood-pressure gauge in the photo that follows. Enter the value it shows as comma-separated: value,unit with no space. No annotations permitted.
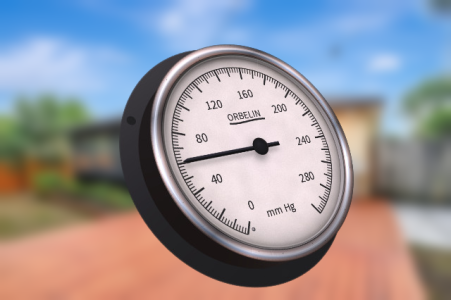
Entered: 60,mmHg
